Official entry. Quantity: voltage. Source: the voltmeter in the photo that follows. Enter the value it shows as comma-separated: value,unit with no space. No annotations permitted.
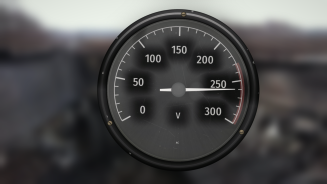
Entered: 260,V
